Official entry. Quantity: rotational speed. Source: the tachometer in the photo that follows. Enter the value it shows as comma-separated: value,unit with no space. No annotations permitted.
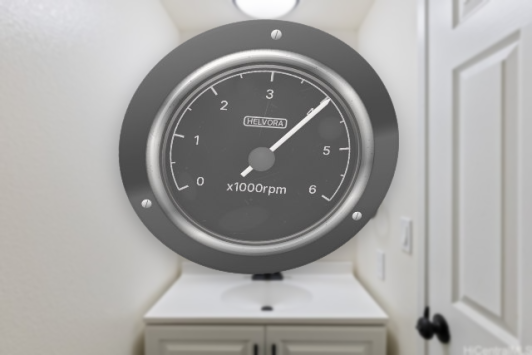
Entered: 4000,rpm
